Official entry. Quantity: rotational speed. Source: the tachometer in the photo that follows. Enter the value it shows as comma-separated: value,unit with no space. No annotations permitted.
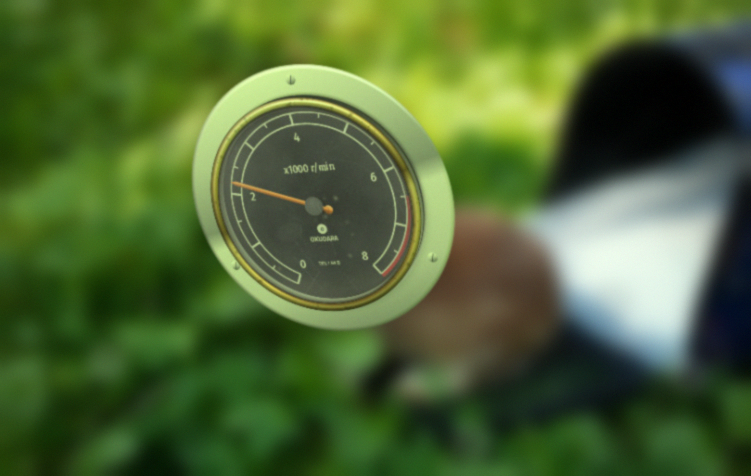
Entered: 2250,rpm
